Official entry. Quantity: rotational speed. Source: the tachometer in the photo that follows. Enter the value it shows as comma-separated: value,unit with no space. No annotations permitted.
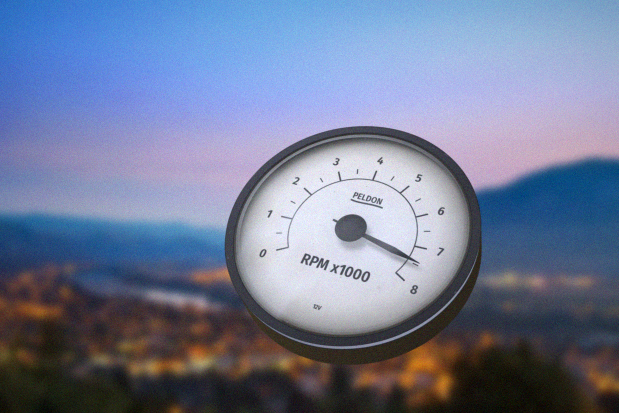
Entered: 7500,rpm
